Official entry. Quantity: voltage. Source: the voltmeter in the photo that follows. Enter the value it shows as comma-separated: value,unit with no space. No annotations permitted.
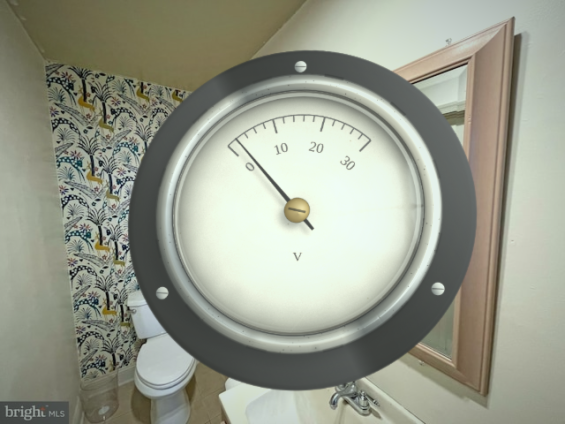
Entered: 2,V
